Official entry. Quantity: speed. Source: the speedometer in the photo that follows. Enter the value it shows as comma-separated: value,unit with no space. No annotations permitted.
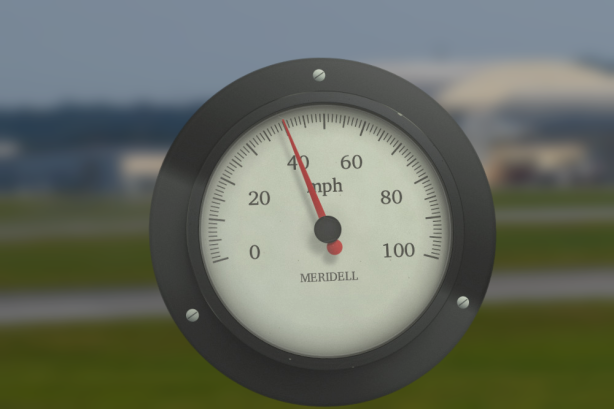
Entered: 40,mph
